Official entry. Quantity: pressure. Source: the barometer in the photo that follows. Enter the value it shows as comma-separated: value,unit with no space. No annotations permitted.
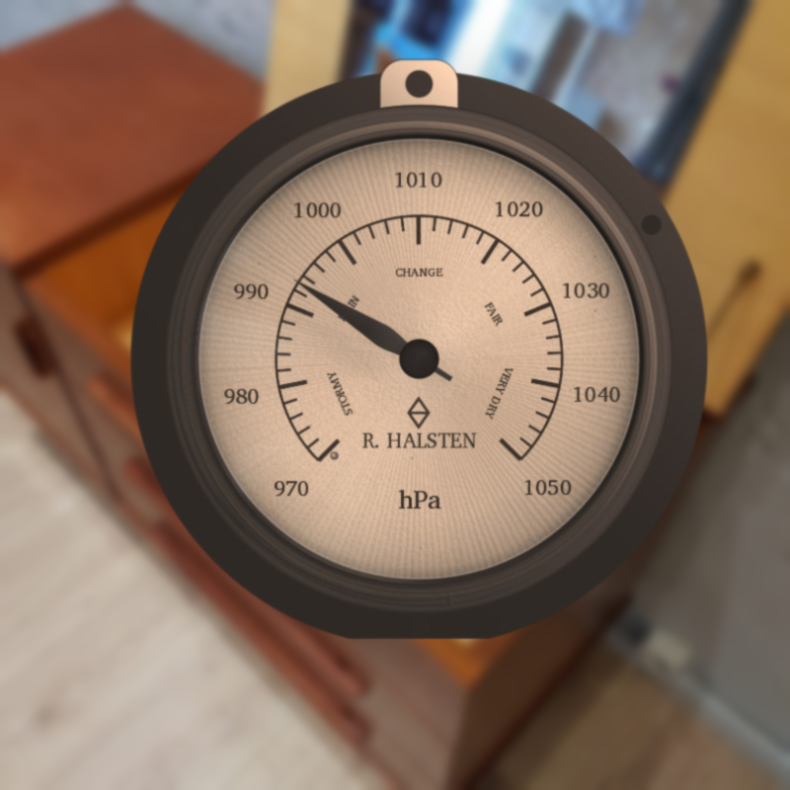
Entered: 993,hPa
